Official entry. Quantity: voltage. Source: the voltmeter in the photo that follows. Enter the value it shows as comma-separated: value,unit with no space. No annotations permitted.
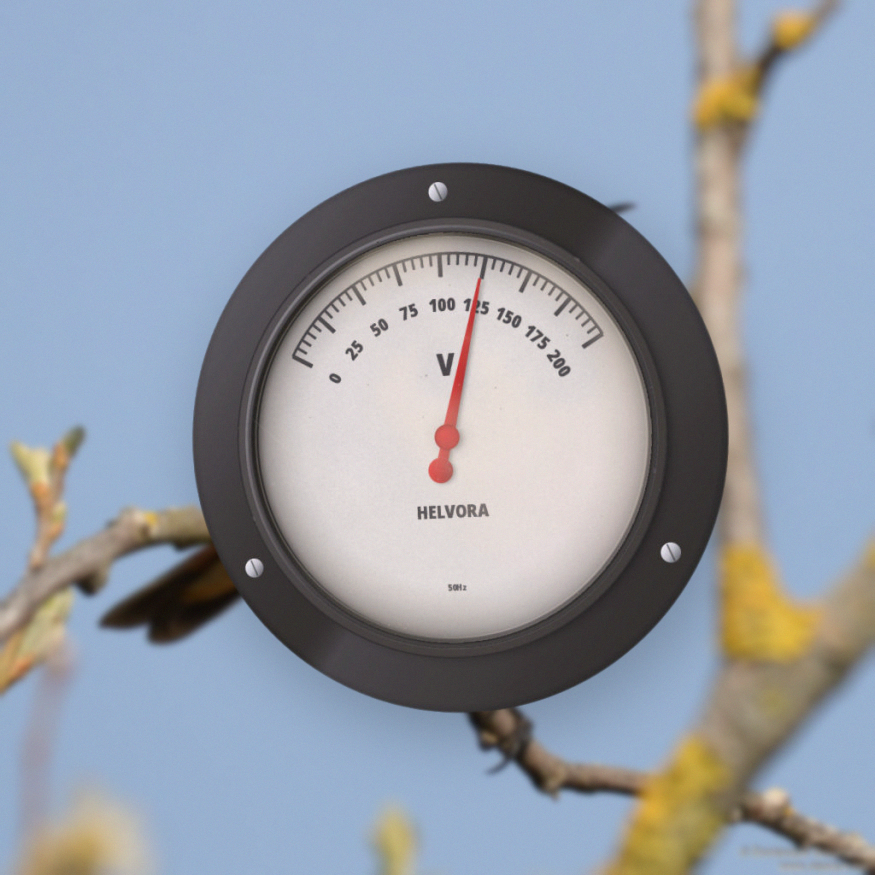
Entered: 125,V
